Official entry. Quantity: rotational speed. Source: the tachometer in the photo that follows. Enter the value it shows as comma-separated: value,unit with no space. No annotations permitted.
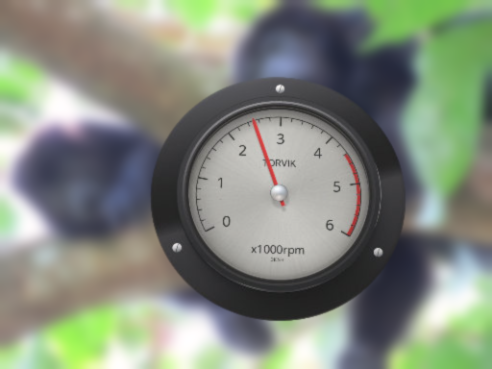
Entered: 2500,rpm
